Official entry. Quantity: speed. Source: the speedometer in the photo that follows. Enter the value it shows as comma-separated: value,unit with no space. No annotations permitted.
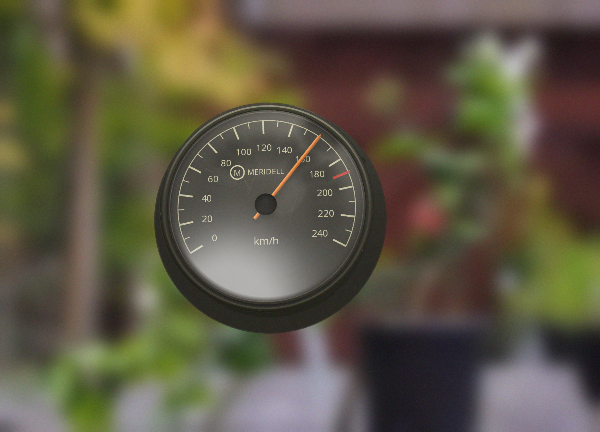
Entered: 160,km/h
